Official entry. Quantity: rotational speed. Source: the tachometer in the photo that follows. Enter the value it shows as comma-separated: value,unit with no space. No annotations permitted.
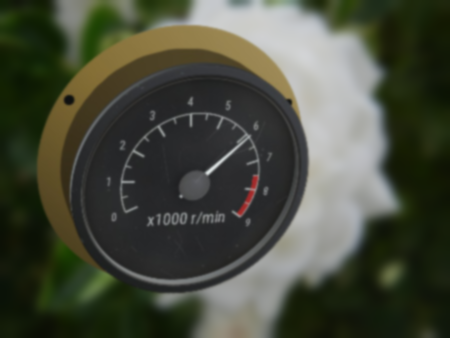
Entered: 6000,rpm
